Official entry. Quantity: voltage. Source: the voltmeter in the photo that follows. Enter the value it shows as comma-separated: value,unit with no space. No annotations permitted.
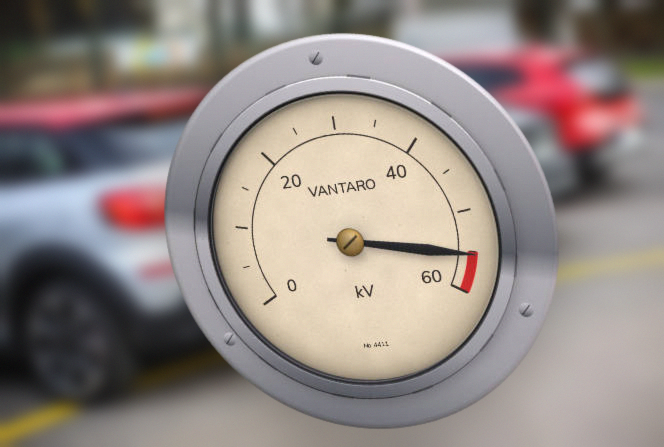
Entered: 55,kV
